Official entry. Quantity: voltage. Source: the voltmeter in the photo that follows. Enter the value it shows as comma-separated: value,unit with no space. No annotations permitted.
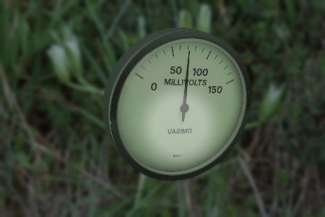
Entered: 70,mV
